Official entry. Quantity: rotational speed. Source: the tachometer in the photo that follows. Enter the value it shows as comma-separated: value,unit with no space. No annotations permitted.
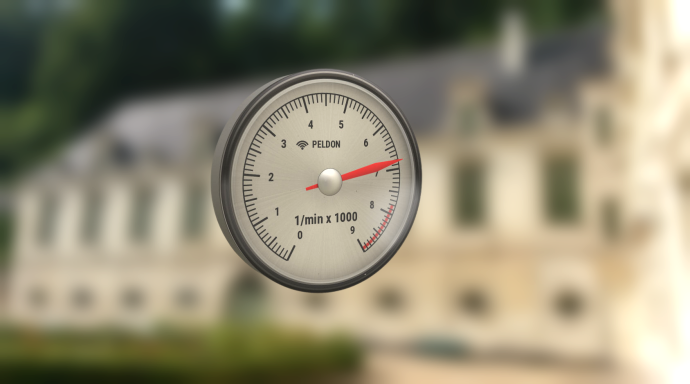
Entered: 6800,rpm
